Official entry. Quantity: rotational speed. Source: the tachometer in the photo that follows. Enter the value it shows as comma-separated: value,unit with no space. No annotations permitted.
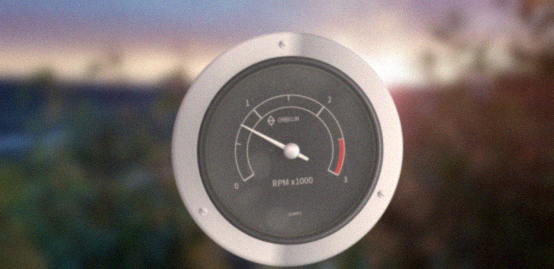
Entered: 750,rpm
